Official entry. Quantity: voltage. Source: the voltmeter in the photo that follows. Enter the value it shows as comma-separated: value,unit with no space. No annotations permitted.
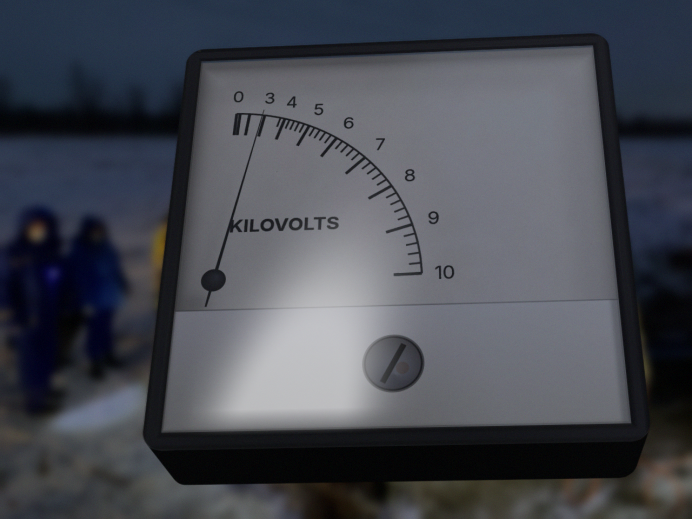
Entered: 3,kV
